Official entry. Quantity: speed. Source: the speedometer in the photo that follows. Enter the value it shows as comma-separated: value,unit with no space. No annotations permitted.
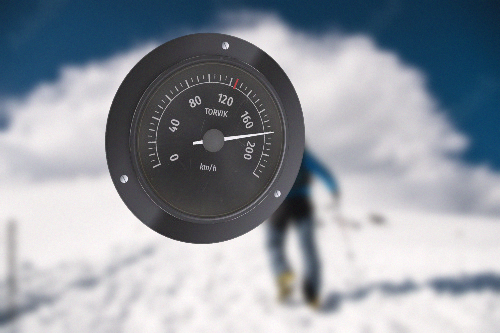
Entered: 180,km/h
